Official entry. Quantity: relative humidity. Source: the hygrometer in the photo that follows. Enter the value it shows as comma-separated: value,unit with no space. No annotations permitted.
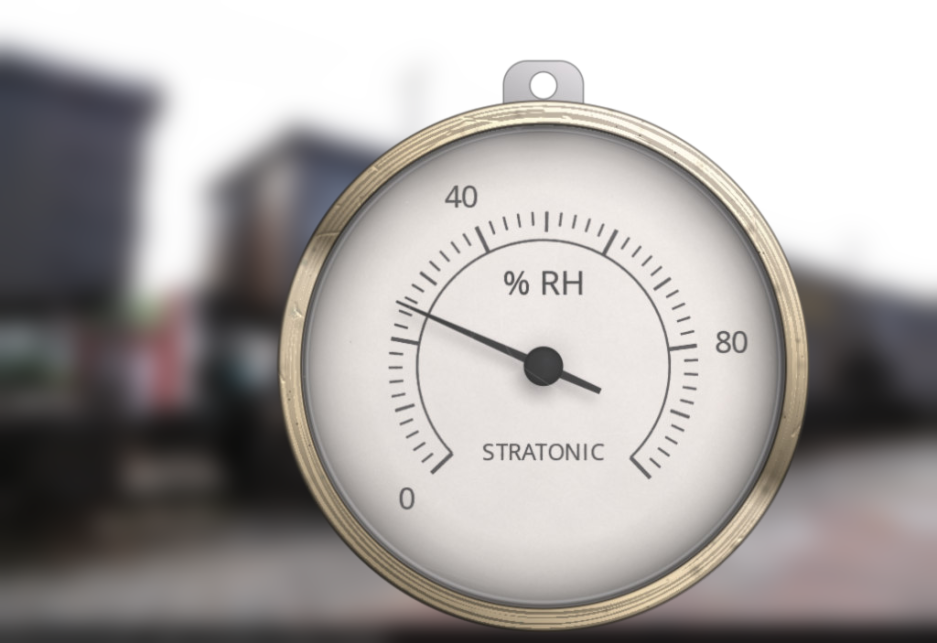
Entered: 25,%
